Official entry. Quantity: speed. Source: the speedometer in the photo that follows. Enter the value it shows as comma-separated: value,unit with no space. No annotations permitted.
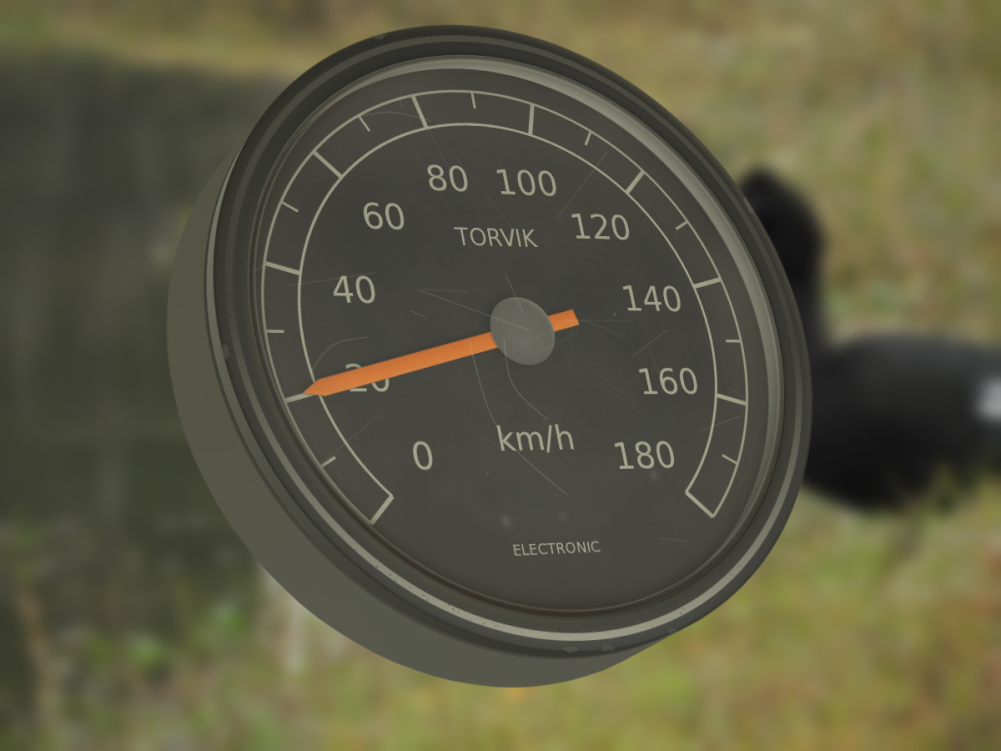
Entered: 20,km/h
